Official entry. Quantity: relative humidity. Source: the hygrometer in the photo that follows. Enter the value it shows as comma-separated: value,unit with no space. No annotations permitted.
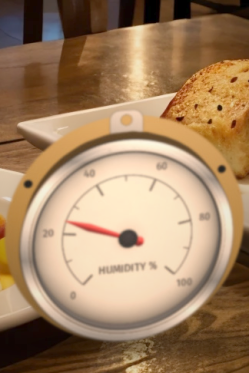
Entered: 25,%
